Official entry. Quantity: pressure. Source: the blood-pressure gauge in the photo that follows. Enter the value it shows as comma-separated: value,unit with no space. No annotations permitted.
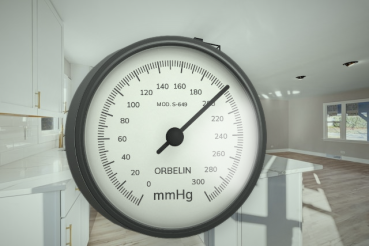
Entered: 200,mmHg
